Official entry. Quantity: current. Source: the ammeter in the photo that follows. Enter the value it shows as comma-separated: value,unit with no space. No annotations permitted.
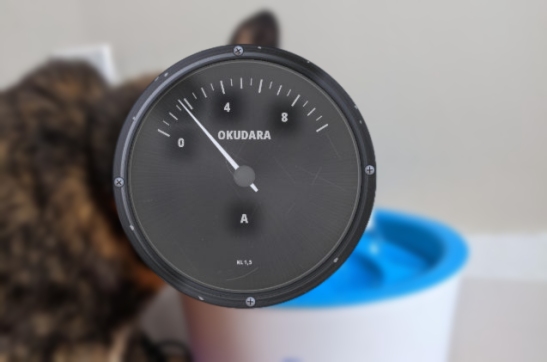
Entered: 1.75,A
